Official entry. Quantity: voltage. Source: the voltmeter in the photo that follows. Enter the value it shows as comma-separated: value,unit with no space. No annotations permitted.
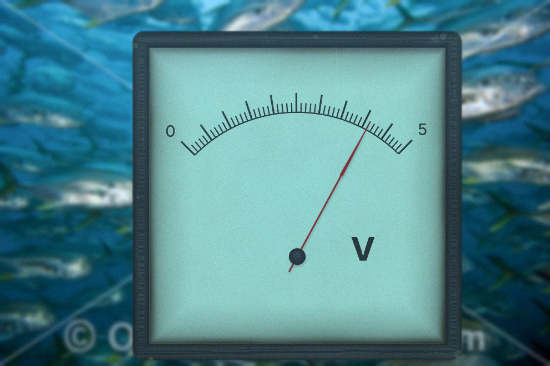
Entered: 4.1,V
